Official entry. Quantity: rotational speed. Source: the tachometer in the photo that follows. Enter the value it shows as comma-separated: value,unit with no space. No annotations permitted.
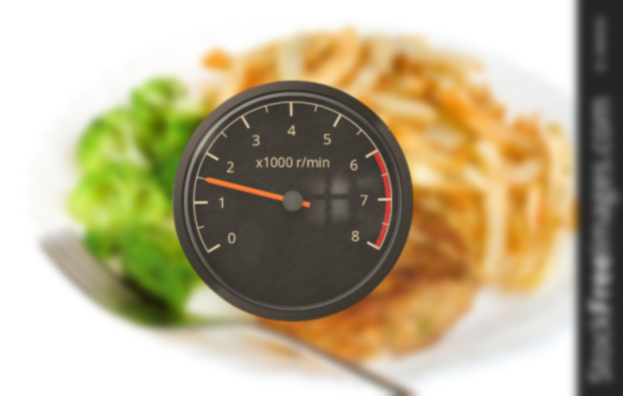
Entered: 1500,rpm
